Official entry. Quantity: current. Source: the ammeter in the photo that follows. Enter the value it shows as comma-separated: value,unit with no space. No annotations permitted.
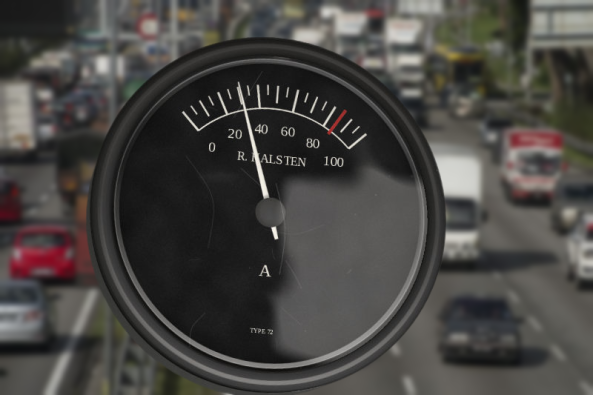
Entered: 30,A
